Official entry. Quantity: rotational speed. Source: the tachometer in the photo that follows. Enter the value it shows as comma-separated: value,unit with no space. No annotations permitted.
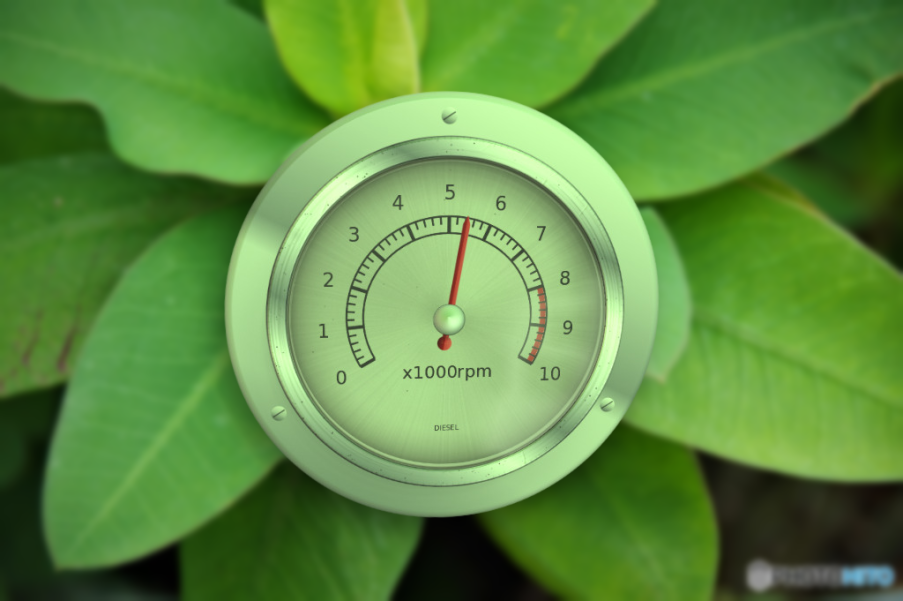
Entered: 5400,rpm
